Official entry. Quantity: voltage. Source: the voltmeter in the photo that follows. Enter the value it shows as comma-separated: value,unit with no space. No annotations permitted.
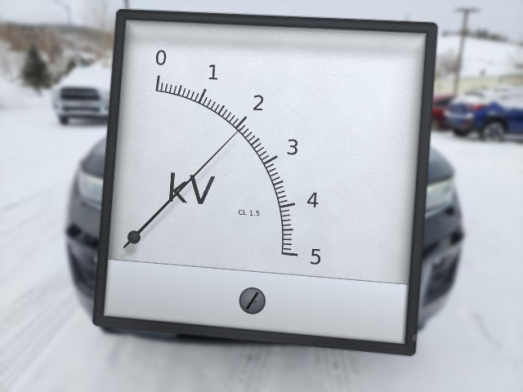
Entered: 2.1,kV
